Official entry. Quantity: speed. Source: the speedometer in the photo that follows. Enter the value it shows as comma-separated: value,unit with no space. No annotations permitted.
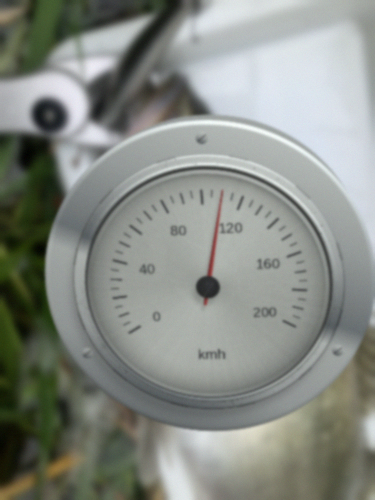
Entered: 110,km/h
